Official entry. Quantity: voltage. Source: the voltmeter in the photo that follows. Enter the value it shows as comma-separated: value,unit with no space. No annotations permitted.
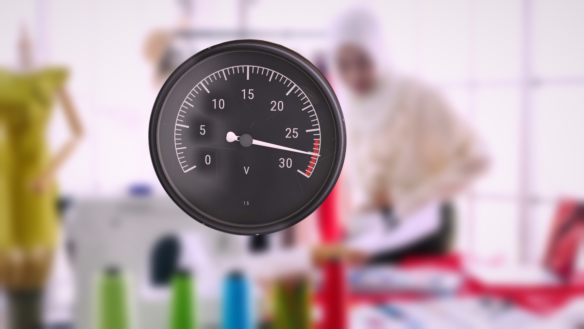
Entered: 27.5,V
